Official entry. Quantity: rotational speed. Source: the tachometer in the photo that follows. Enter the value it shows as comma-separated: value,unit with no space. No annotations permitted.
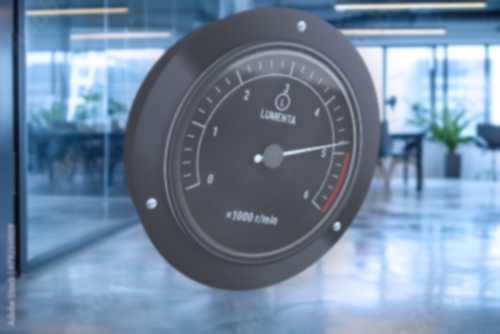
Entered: 4800,rpm
